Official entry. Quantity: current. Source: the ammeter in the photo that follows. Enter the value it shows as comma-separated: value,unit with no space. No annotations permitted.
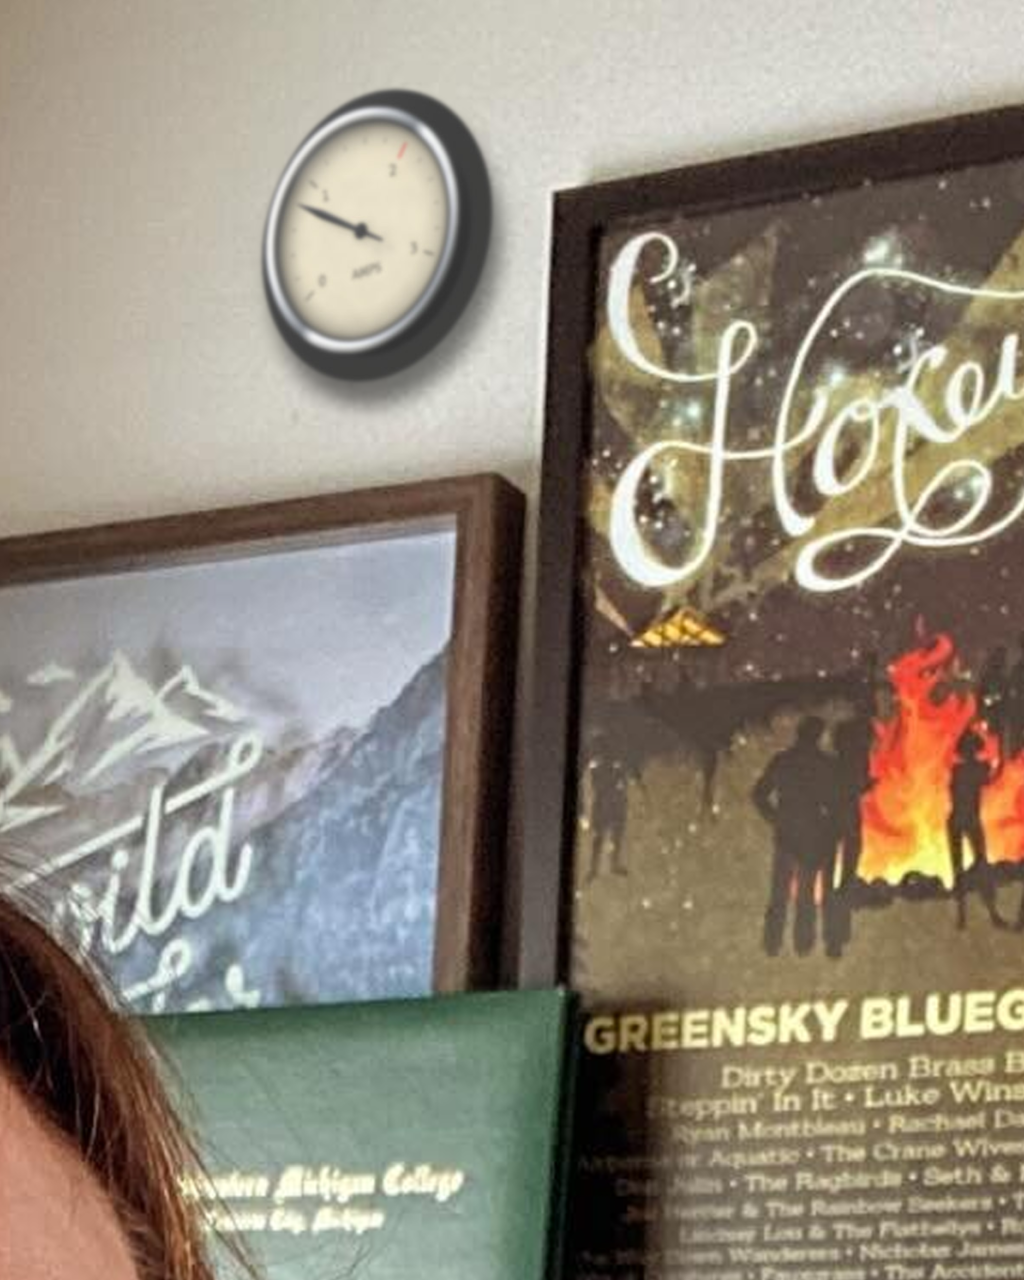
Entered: 0.8,A
